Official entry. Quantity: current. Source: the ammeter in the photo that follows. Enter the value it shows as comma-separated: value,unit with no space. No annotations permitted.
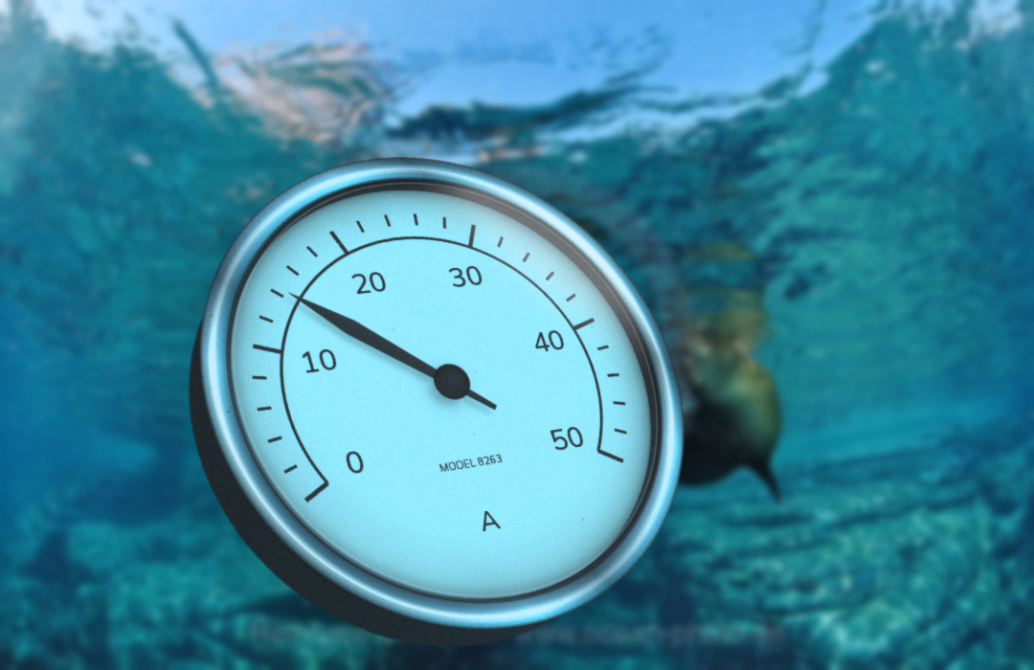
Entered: 14,A
